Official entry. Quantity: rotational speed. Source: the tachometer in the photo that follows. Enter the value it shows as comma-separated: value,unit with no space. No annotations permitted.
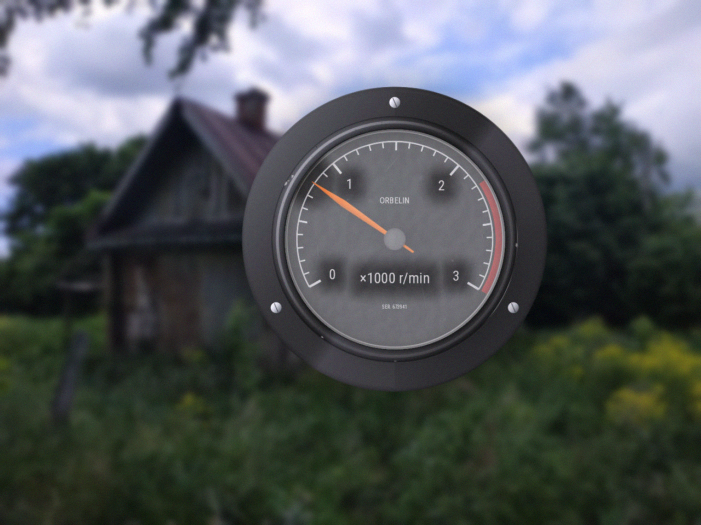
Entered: 800,rpm
